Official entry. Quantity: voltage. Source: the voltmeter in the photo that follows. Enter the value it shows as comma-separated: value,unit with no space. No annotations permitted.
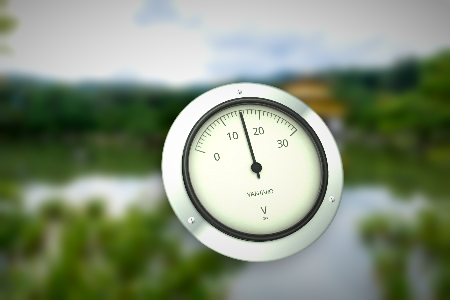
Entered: 15,V
